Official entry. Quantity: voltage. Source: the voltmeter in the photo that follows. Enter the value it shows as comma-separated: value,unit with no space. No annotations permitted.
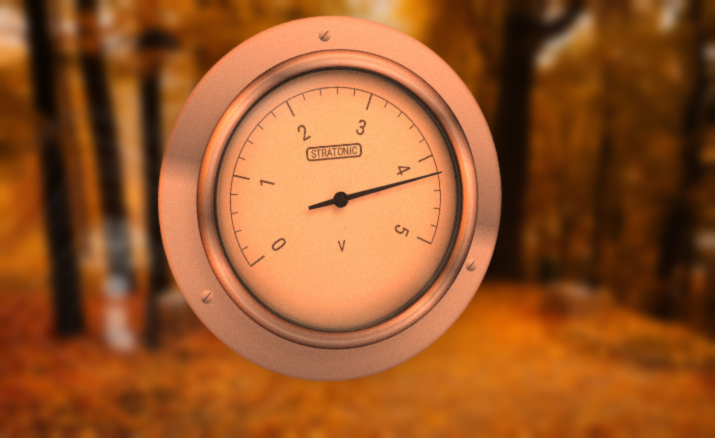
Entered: 4.2,V
